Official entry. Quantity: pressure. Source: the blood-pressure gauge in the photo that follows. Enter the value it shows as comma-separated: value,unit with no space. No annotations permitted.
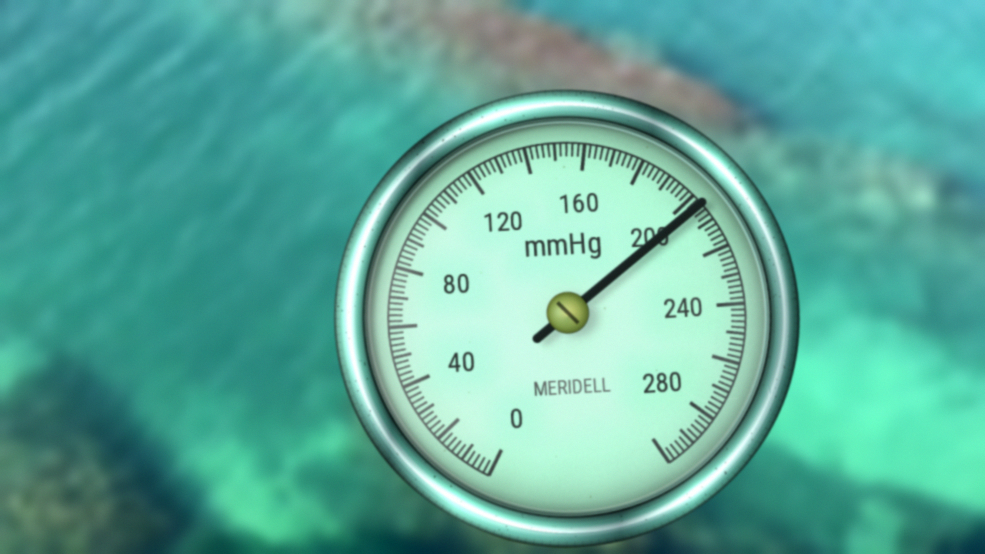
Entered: 204,mmHg
